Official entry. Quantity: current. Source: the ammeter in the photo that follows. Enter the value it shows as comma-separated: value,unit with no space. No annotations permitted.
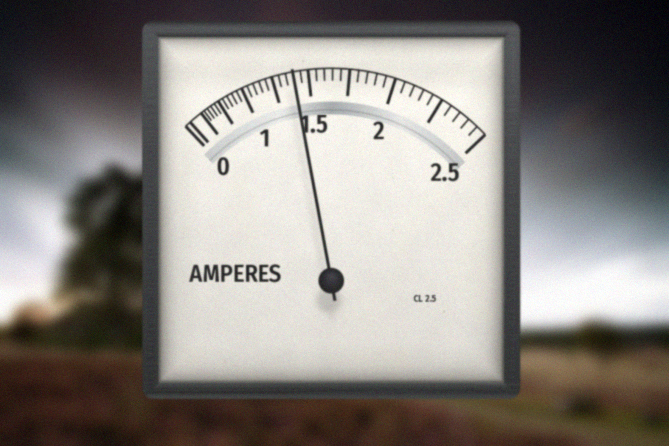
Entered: 1.4,A
